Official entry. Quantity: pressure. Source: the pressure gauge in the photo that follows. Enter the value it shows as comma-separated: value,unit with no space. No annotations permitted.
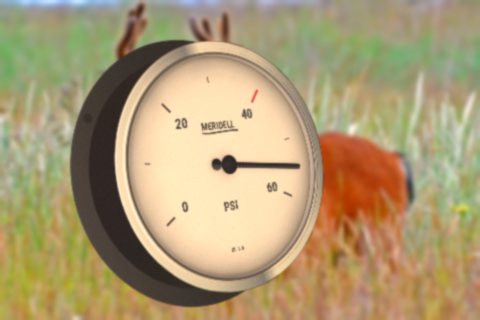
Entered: 55,psi
